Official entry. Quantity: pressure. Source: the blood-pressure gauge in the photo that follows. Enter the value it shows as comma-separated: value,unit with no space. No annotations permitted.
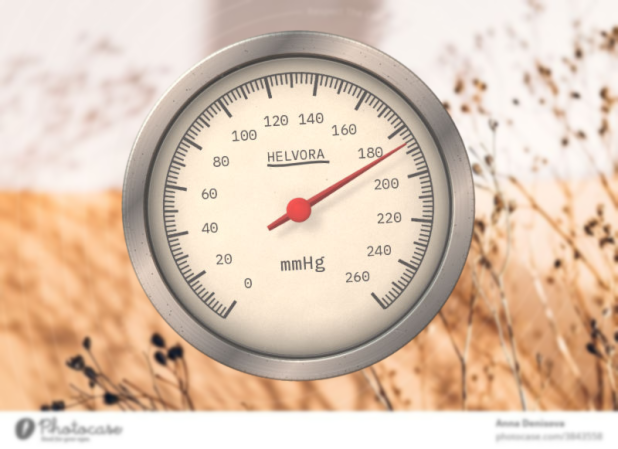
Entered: 186,mmHg
